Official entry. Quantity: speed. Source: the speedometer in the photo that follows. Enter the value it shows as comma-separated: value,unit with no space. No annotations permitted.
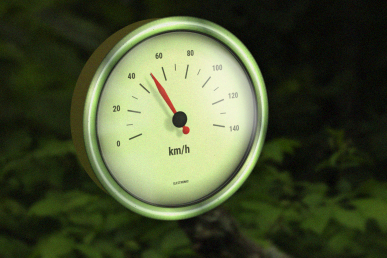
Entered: 50,km/h
